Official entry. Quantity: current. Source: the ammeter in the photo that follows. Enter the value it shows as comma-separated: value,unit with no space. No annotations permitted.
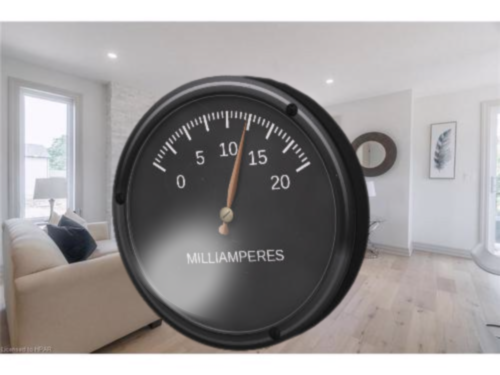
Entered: 12.5,mA
